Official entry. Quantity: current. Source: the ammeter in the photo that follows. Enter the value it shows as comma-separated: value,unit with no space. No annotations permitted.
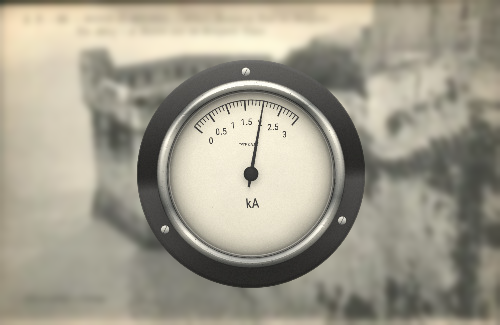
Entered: 2,kA
